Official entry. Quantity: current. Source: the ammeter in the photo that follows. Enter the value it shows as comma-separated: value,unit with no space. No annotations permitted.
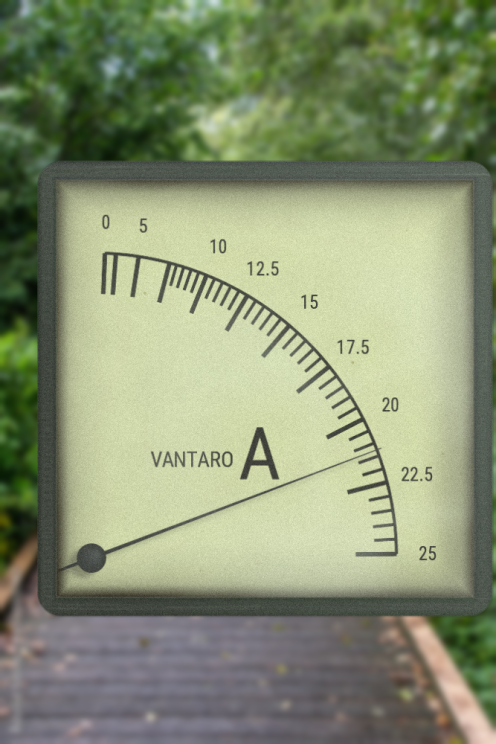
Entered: 21.25,A
